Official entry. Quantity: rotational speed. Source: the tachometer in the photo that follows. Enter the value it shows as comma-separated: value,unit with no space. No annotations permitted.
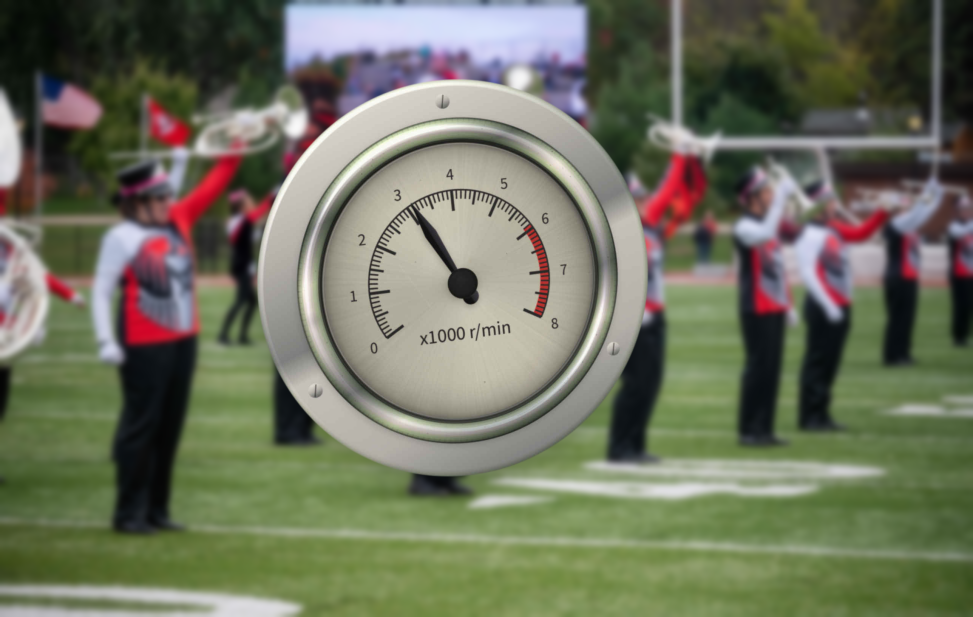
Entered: 3100,rpm
